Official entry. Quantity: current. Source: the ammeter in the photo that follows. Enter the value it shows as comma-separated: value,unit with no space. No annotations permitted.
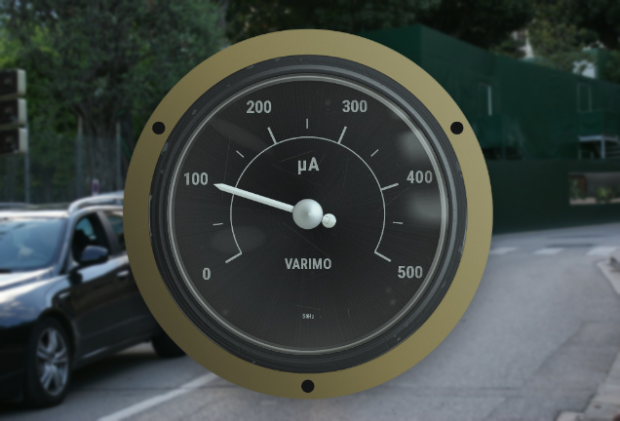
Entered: 100,µA
